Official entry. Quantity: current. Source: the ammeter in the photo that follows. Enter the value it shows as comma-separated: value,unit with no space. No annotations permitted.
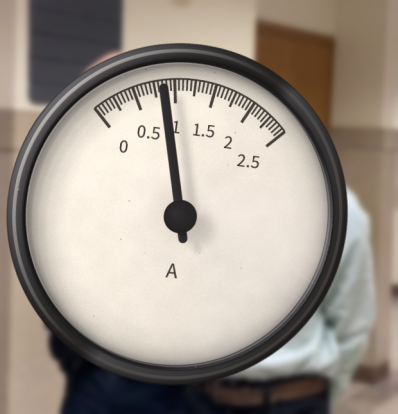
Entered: 0.85,A
